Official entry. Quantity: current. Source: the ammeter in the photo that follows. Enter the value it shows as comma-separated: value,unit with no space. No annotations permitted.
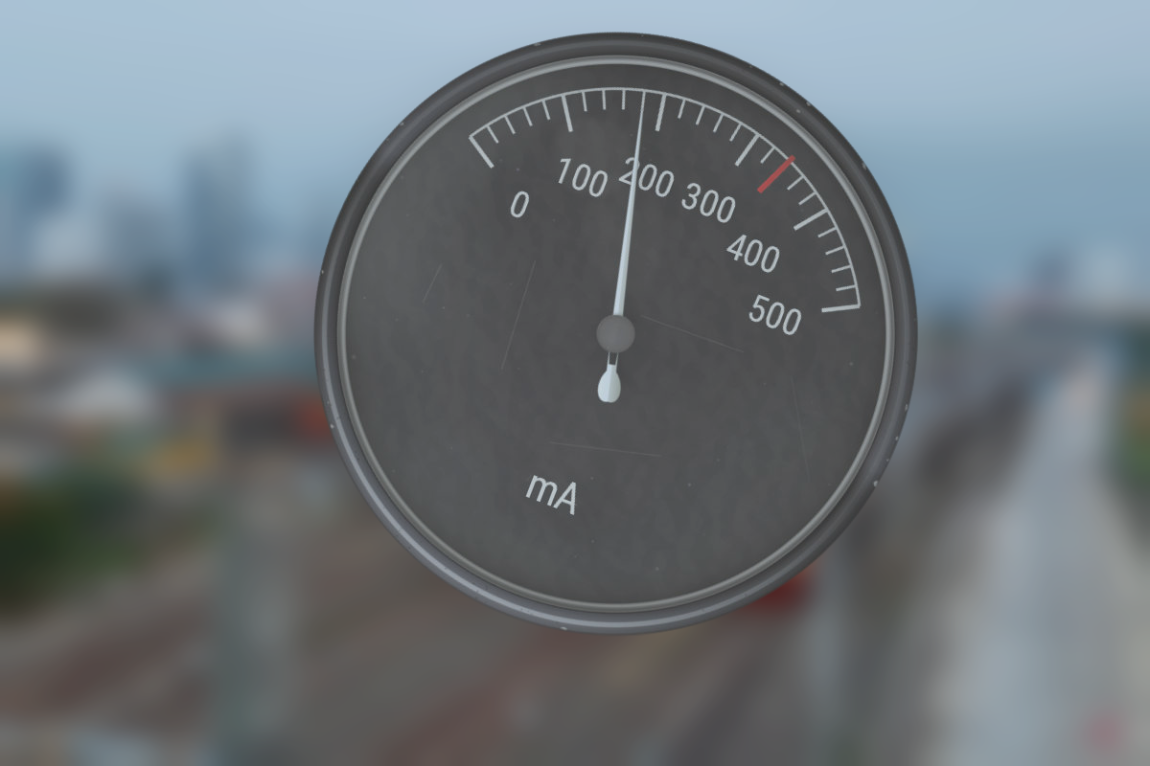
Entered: 180,mA
